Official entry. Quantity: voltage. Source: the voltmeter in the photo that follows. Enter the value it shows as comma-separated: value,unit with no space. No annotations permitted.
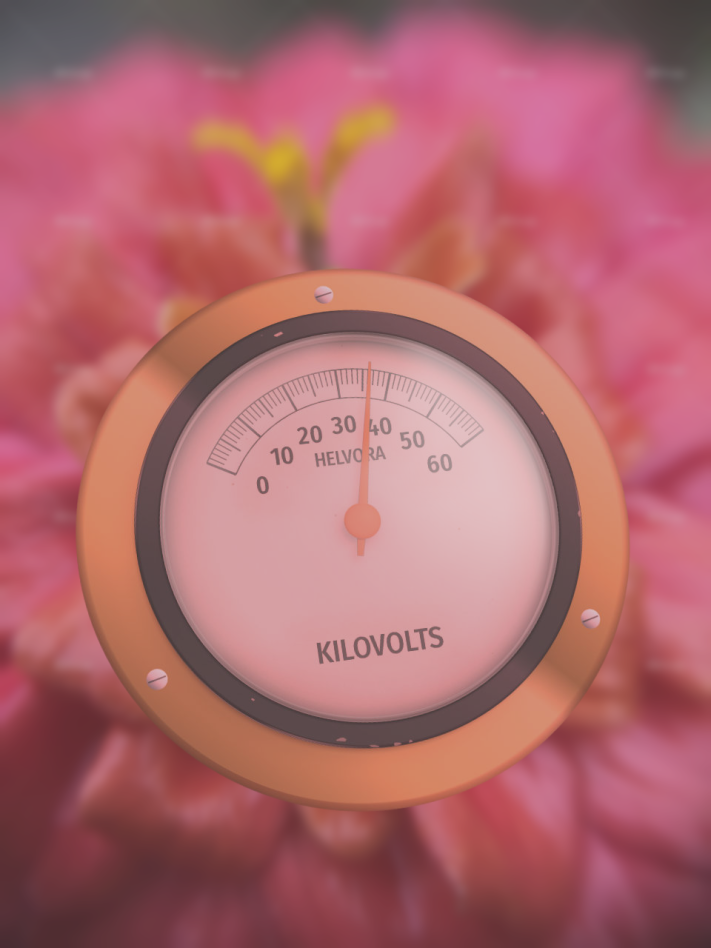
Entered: 36,kV
